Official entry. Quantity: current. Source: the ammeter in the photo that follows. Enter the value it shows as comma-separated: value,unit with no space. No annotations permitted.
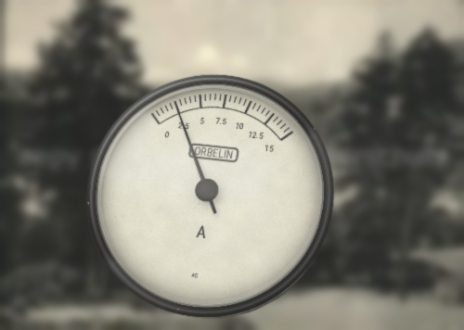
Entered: 2.5,A
